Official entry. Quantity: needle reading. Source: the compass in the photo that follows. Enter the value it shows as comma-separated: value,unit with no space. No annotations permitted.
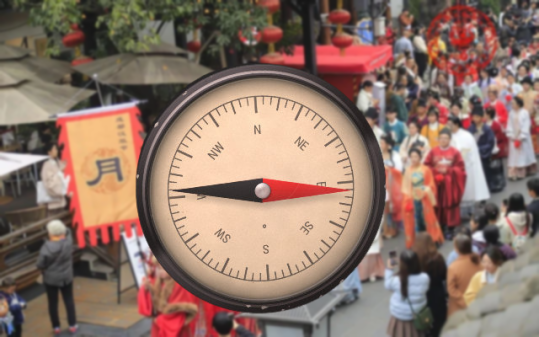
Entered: 95,°
